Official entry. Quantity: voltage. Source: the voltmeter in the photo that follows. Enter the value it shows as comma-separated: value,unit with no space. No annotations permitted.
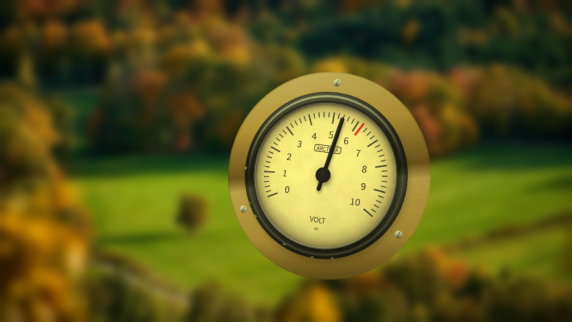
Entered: 5.4,V
